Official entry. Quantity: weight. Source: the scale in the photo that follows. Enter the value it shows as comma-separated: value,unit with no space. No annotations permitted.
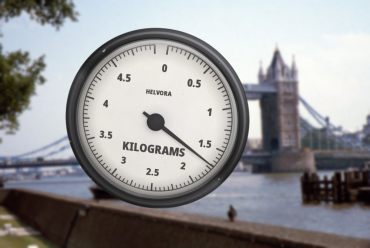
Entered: 1.7,kg
